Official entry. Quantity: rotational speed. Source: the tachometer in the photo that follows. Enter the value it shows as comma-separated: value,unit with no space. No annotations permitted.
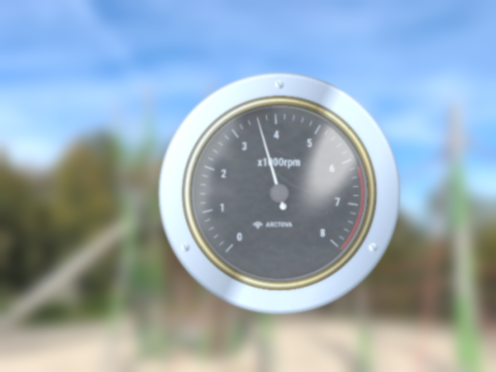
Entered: 3600,rpm
